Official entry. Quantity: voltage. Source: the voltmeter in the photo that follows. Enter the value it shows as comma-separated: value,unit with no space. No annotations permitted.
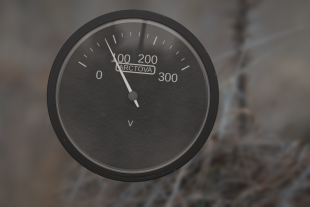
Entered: 80,V
